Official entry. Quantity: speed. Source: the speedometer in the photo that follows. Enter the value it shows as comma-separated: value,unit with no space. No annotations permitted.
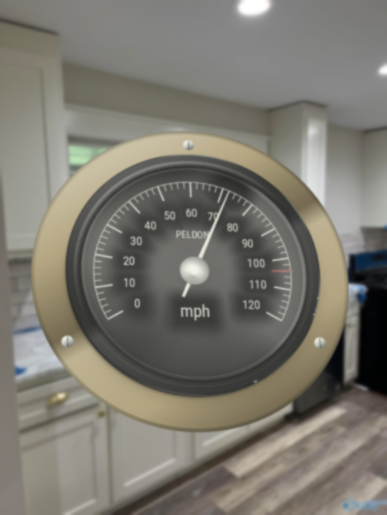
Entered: 72,mph
